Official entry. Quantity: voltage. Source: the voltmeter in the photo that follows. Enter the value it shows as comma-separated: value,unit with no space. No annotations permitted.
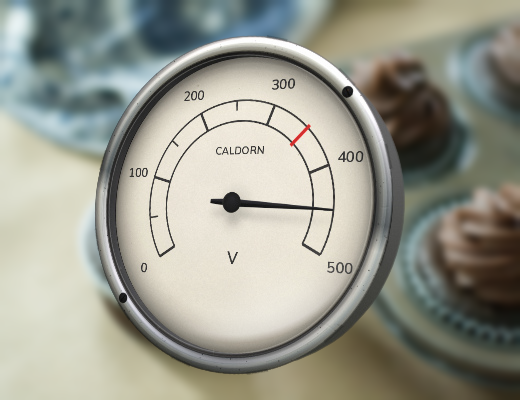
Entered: 450,V
